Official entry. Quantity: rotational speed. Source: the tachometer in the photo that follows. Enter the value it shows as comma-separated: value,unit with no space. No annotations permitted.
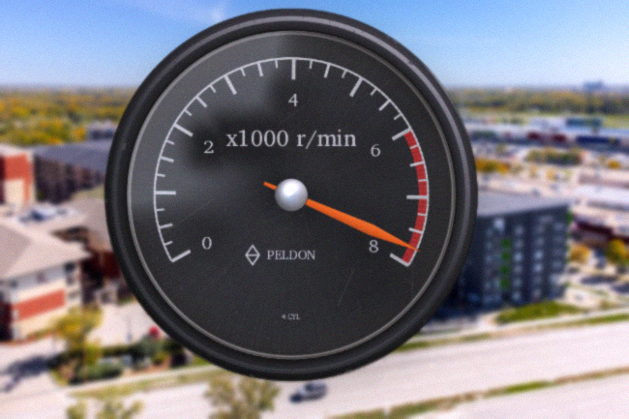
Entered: 7750,rpm
